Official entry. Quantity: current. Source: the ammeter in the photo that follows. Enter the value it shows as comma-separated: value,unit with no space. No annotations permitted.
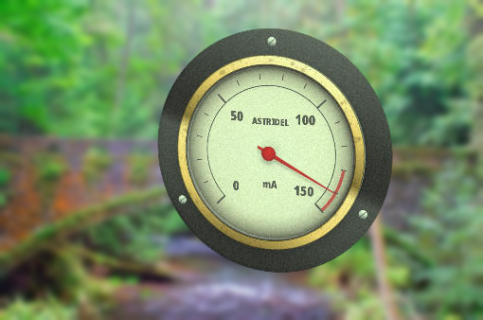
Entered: 140,mA
